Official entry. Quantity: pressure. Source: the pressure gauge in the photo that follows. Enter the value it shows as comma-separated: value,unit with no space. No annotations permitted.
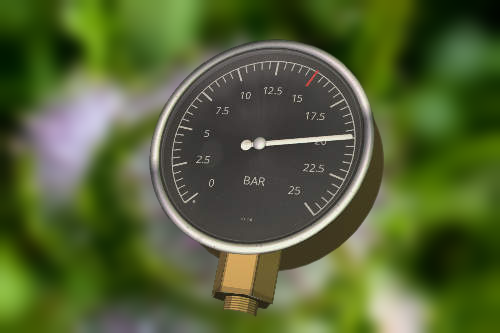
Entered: 20,bar
